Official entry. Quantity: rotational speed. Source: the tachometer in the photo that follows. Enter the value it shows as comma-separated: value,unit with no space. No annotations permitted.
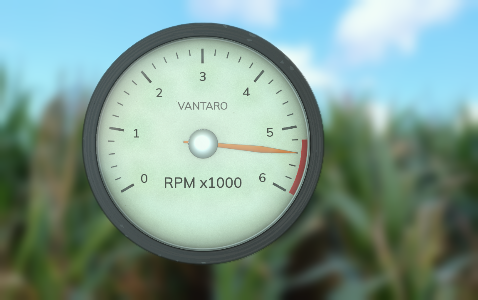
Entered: 5400,rpm
